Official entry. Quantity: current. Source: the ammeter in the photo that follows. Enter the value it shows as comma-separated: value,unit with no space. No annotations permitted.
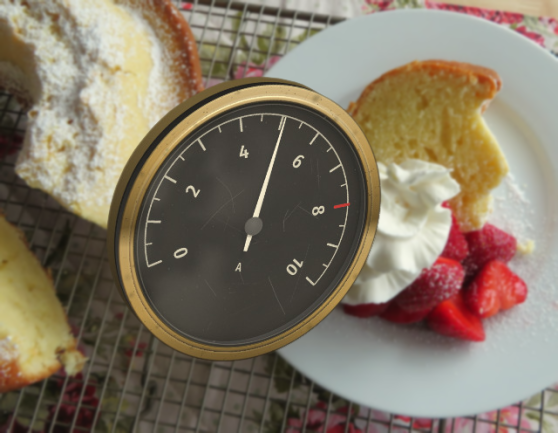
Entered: 5,A
